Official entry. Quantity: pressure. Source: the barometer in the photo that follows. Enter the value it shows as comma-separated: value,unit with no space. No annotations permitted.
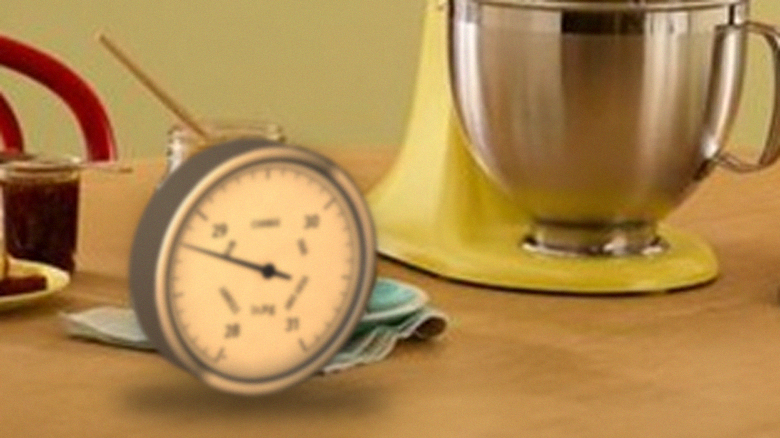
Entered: 28.8,inHg
